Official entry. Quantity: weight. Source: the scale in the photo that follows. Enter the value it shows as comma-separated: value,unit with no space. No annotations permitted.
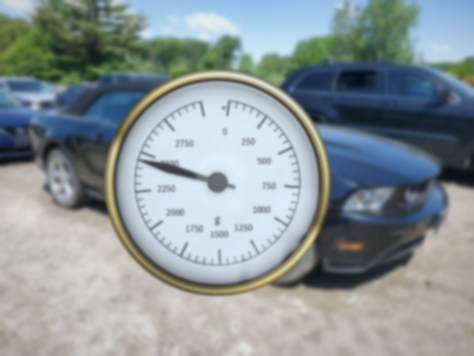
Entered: 2450,g
